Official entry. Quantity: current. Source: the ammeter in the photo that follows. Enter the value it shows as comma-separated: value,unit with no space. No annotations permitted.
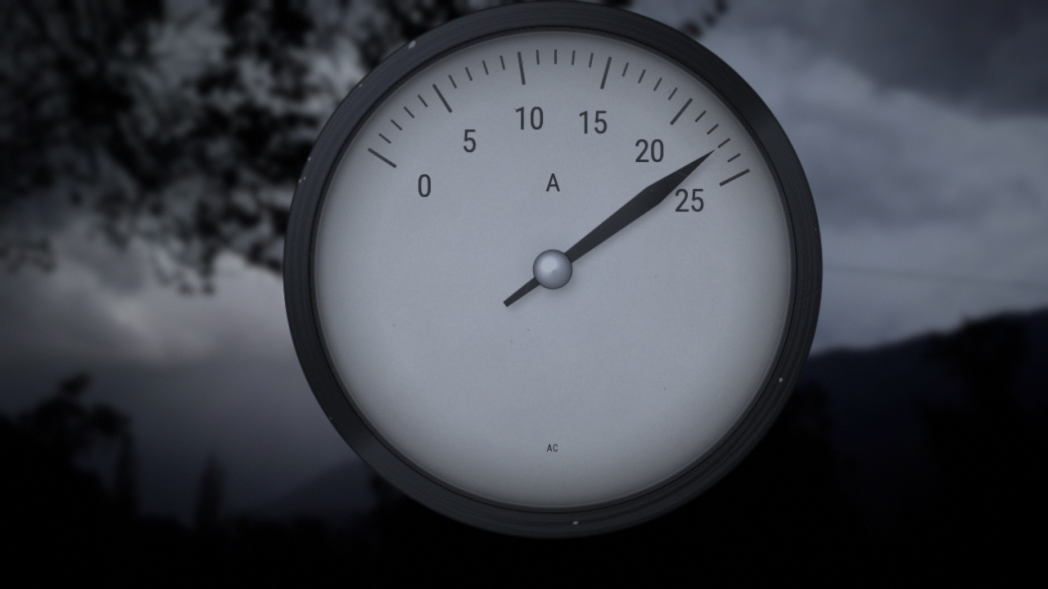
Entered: 23,A
